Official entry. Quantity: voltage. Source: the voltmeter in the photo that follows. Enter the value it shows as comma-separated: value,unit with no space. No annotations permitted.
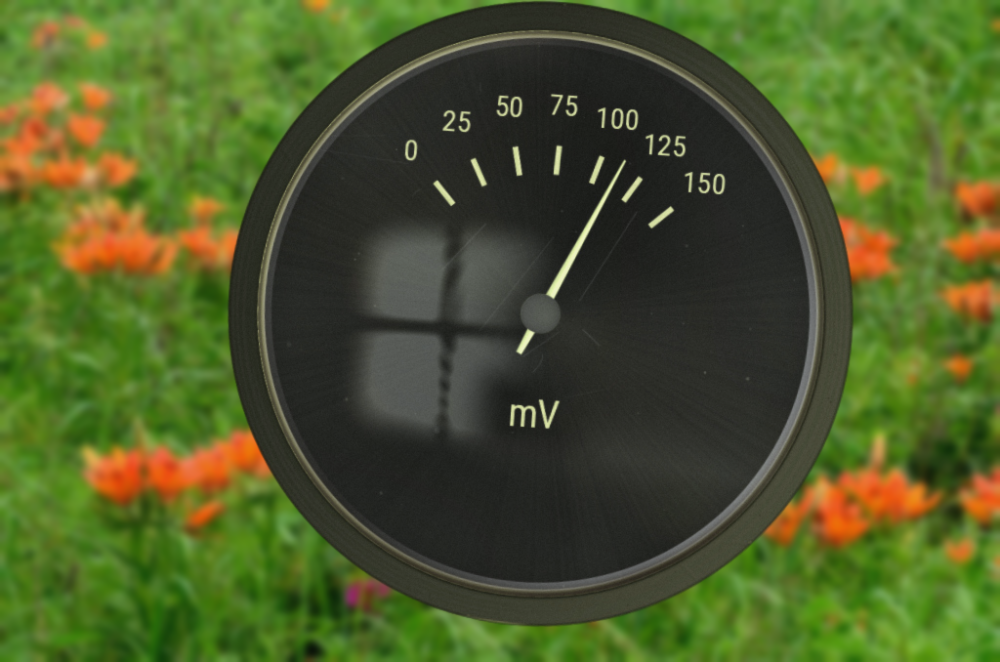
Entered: 112.5,mV
